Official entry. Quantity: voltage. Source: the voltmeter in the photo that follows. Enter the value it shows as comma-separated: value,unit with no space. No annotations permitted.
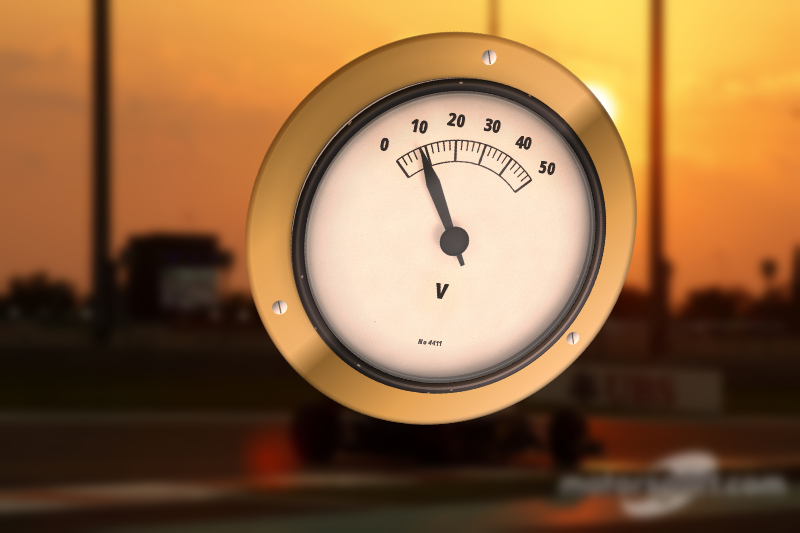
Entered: 8,V
